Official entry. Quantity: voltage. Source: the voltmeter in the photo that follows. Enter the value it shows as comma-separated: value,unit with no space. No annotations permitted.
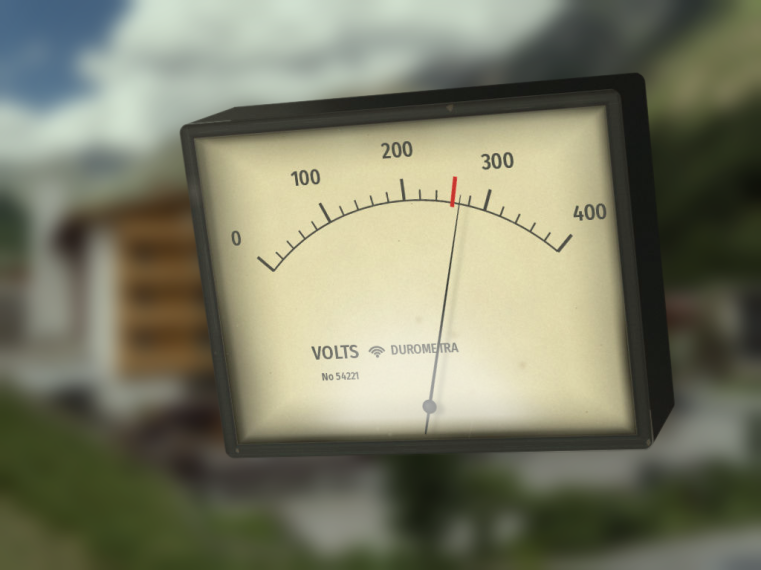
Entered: 270,V
